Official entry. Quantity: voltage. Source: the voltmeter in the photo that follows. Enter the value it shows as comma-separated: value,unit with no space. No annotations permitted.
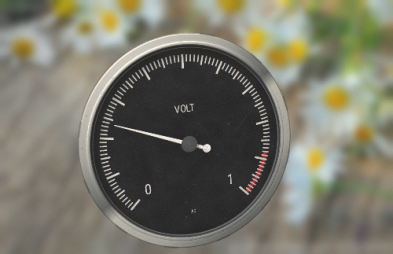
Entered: 0.24,V
